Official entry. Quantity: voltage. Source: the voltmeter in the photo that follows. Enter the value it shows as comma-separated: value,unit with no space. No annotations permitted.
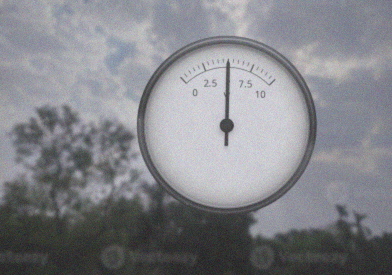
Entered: 5,V
